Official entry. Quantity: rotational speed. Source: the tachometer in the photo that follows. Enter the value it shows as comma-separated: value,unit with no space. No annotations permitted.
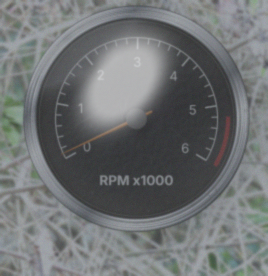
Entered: 100,rpm
